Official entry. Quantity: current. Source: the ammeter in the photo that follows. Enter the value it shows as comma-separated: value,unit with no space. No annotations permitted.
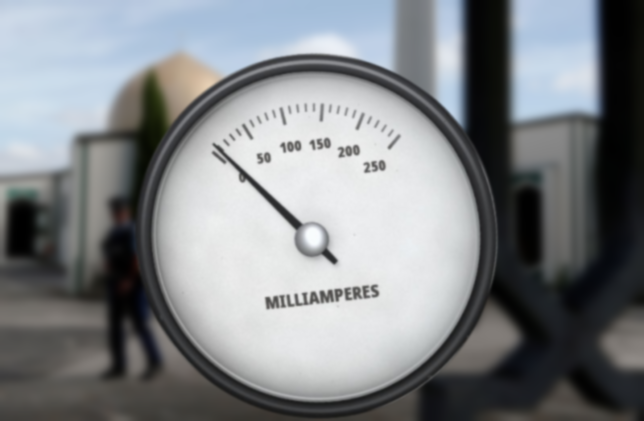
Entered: 10,mA
